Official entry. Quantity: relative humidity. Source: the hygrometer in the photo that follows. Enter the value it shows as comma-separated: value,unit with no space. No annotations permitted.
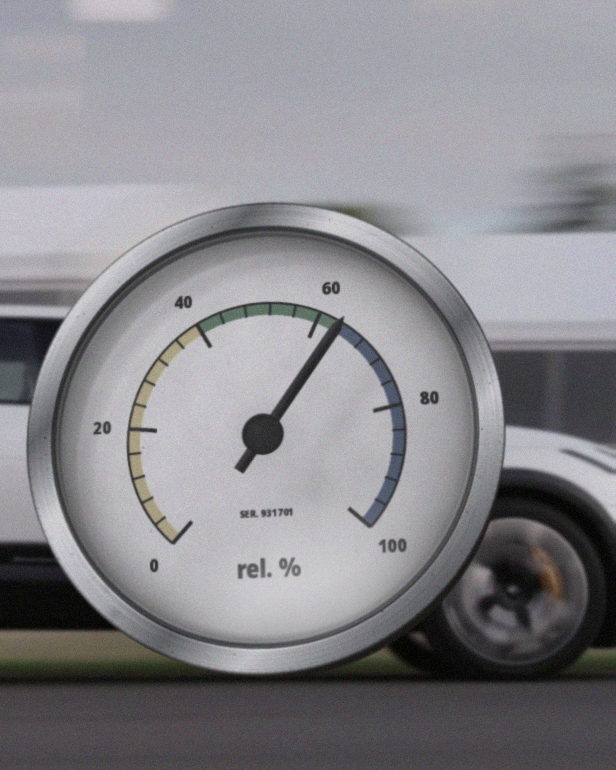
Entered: 64,%
